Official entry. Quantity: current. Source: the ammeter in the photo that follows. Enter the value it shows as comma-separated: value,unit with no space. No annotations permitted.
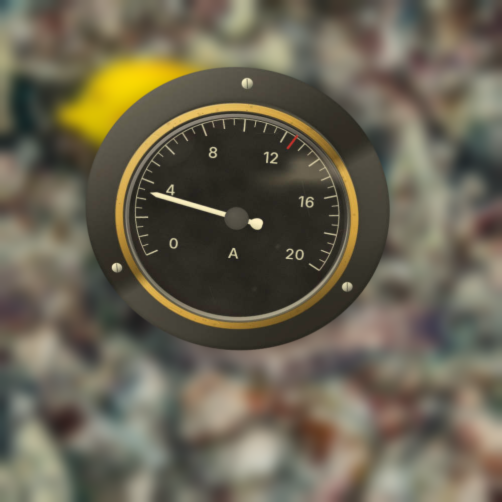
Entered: 3.5,A
